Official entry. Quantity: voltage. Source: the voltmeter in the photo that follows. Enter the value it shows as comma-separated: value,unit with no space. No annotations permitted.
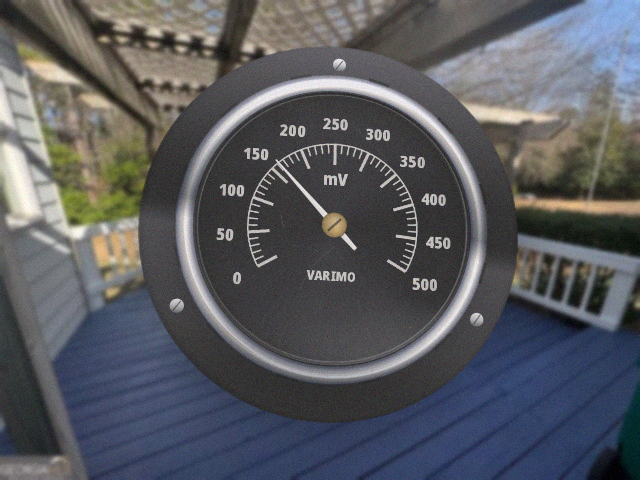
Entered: 160,mV
